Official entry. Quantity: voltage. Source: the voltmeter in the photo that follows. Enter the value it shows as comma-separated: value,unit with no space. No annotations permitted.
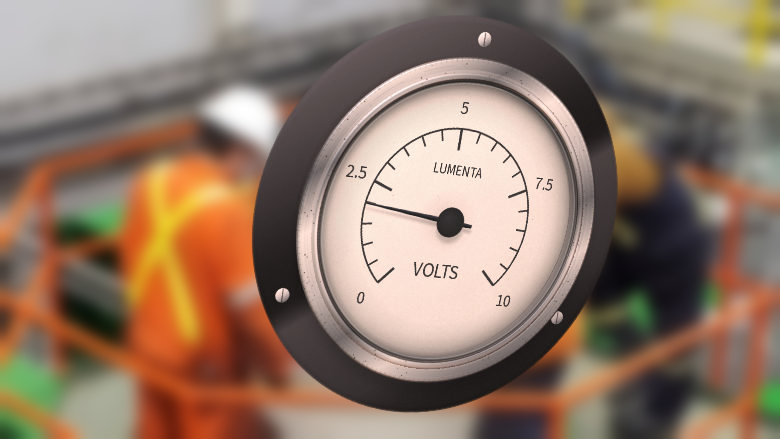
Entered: 2,V
